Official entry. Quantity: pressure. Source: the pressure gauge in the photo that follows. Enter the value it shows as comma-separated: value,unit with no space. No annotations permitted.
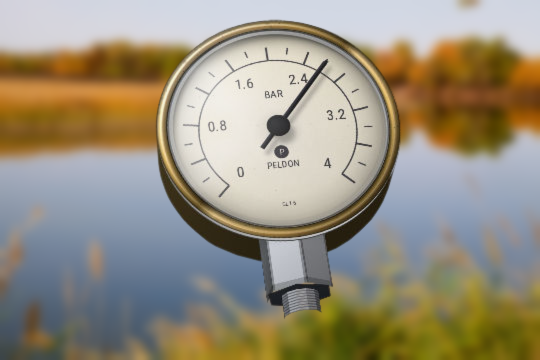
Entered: 2.6,bar
